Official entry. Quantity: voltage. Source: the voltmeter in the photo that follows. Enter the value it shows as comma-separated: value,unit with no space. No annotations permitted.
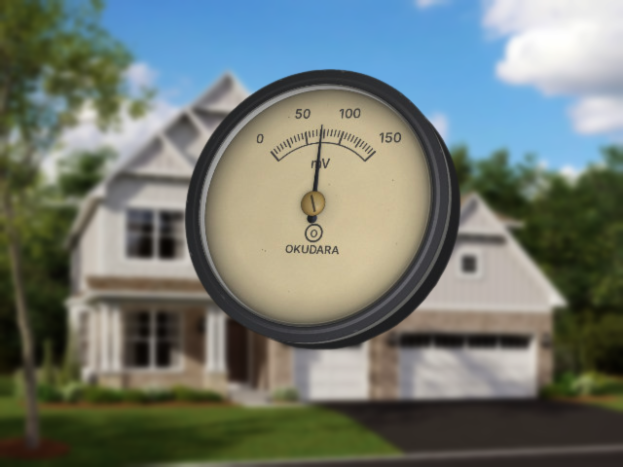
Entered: 75,mV
